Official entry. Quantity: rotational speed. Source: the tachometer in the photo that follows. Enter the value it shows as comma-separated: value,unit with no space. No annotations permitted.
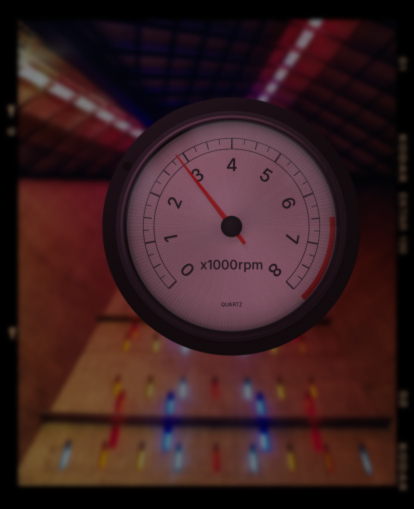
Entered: 2875,rpm
